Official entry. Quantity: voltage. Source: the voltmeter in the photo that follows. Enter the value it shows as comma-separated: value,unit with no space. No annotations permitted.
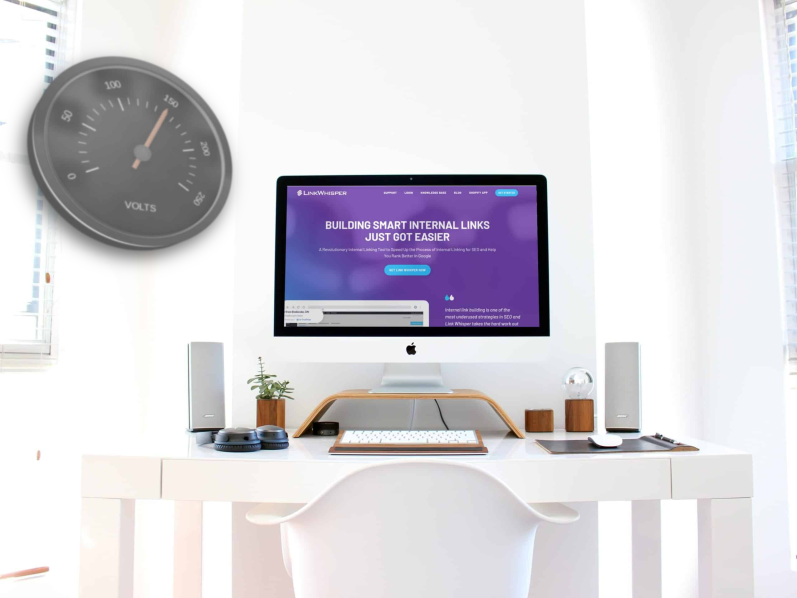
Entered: 150,V
